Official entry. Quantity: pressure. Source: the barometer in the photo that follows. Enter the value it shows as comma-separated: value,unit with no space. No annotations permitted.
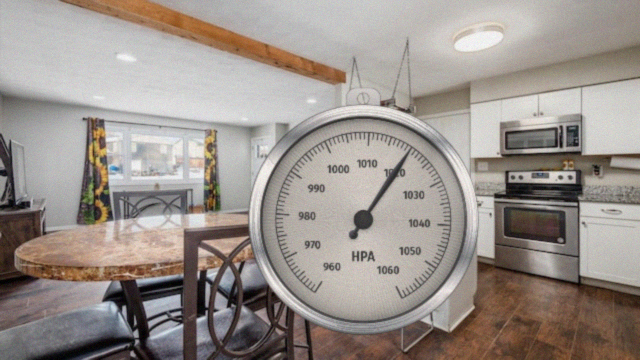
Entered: 1020,hPa
